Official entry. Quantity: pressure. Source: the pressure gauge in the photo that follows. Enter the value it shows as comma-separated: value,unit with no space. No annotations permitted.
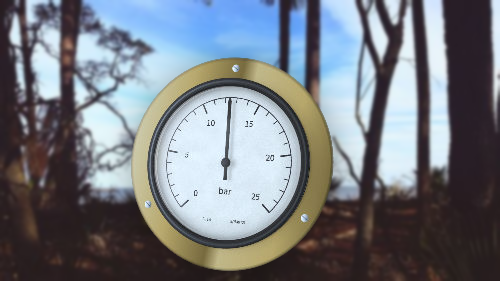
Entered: 12.5,bar
